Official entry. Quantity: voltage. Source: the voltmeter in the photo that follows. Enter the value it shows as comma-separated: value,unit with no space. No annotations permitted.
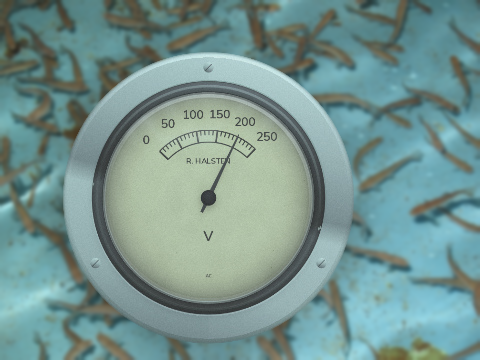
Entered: 200,V
